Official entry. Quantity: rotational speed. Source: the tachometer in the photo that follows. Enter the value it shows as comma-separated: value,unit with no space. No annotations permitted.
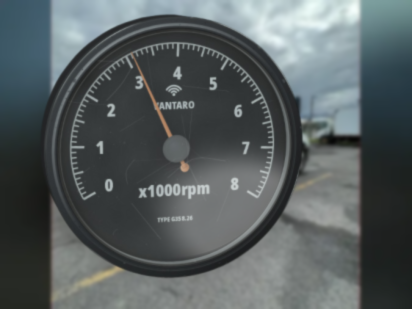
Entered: 3100,rpm
